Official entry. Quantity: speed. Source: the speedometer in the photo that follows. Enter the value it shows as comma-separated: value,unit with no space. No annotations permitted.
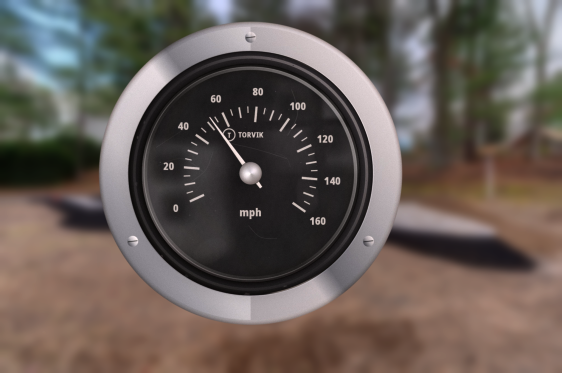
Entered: 52.5,mph
